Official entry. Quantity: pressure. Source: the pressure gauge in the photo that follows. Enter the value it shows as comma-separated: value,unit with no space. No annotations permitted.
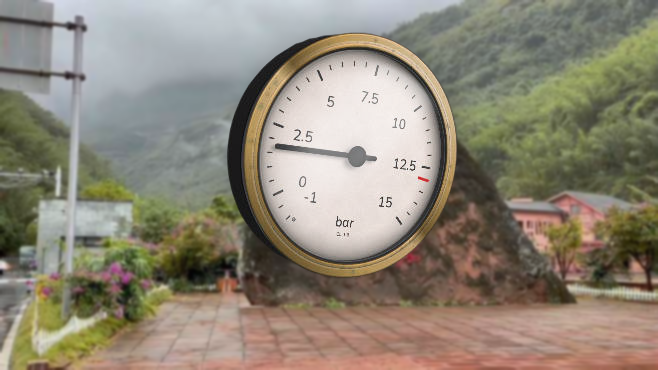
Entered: 1.75,bar
